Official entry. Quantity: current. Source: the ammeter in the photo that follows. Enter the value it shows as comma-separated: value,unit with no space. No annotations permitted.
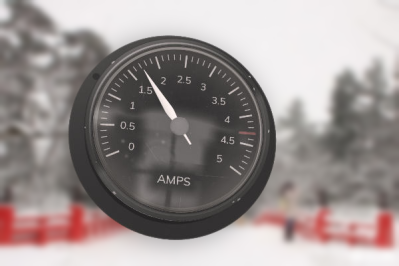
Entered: 1.7,A
